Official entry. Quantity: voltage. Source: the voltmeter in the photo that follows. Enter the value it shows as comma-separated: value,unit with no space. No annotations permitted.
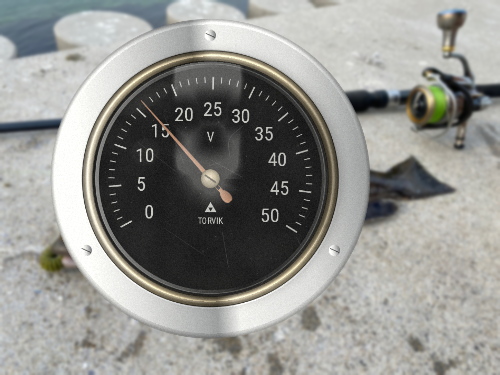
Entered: 16,V
